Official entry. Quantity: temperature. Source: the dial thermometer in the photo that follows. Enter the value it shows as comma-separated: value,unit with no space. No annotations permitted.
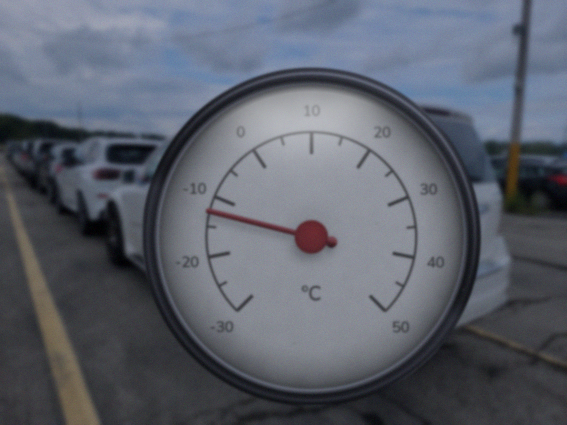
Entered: -12.5,°C
